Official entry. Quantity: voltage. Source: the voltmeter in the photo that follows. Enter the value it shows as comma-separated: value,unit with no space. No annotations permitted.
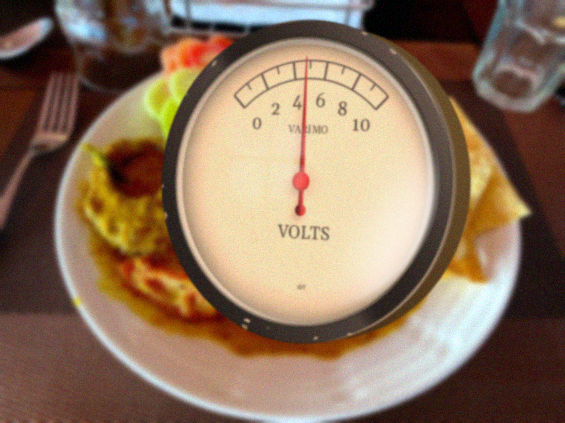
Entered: 5,V
